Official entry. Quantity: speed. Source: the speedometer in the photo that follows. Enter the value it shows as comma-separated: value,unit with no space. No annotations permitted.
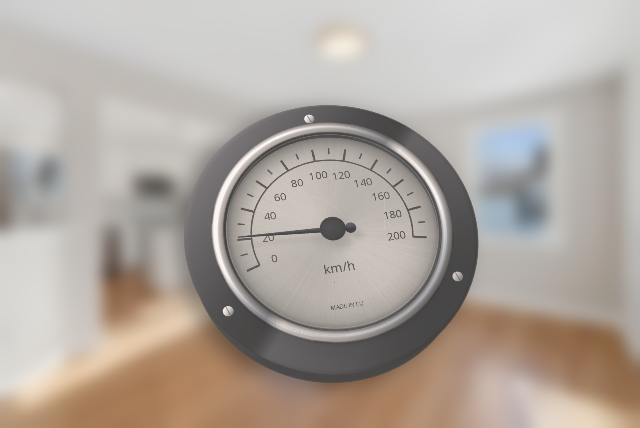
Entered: 20,km/h
